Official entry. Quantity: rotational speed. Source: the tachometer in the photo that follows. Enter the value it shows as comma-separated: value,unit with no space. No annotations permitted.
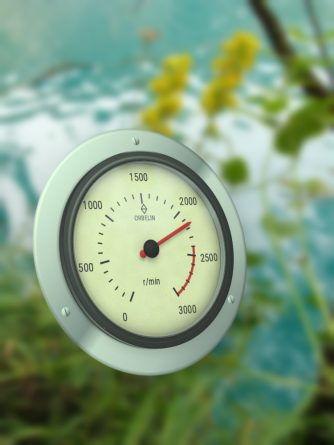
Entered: 2150,rpm
